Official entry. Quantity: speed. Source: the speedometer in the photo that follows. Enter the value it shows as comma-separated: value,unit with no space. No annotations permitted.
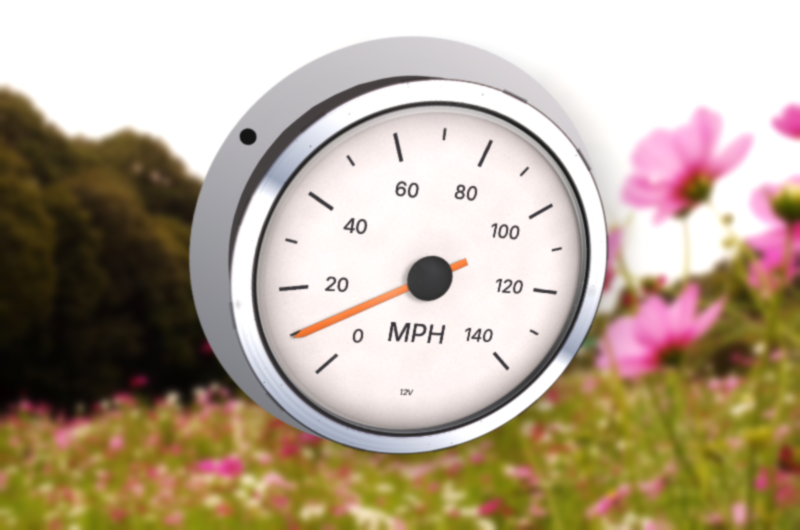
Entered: 10,mph
